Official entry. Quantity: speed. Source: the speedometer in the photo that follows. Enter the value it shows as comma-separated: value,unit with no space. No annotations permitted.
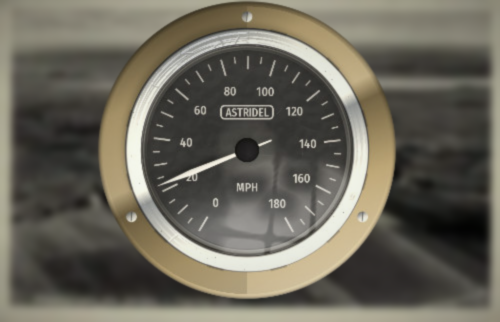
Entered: 22.5,mph
